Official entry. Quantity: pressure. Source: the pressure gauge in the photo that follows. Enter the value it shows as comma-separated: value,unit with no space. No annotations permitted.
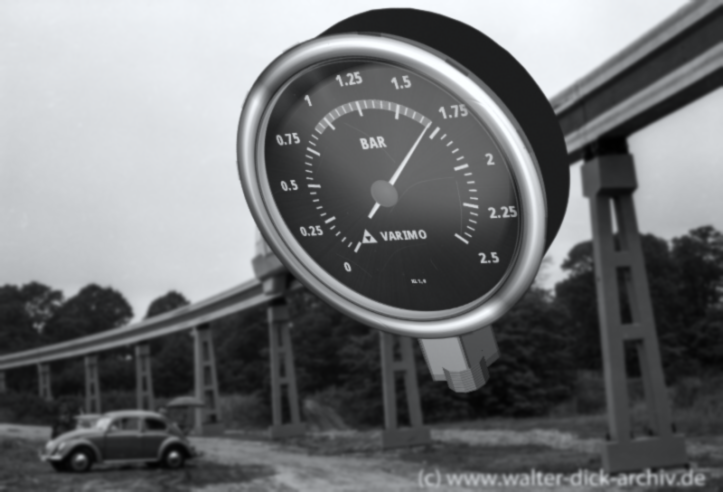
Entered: 1.7,bar
